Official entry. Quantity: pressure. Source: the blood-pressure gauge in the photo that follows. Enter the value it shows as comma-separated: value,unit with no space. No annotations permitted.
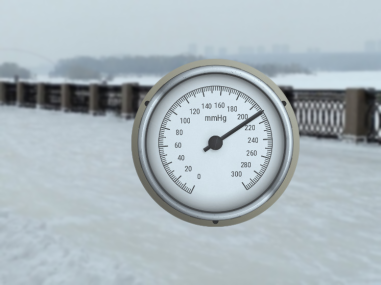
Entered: 210,mmHg
